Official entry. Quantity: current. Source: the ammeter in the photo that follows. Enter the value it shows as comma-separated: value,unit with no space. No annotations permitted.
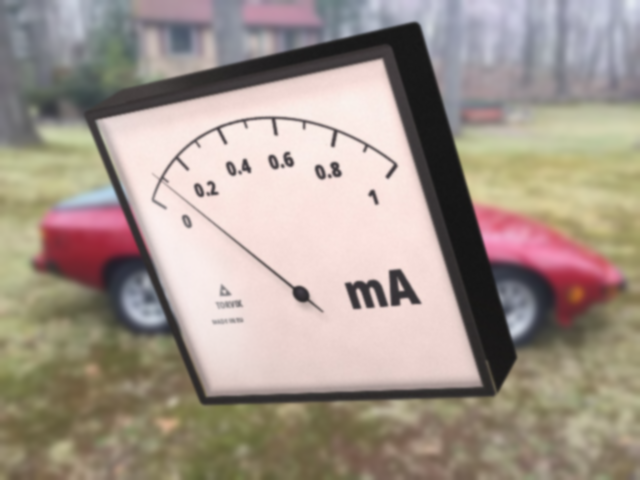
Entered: 0.1,mA
